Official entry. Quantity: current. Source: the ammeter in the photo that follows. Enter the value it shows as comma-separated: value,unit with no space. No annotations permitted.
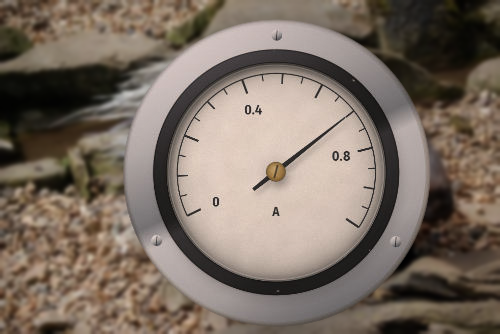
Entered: 0.7,A
